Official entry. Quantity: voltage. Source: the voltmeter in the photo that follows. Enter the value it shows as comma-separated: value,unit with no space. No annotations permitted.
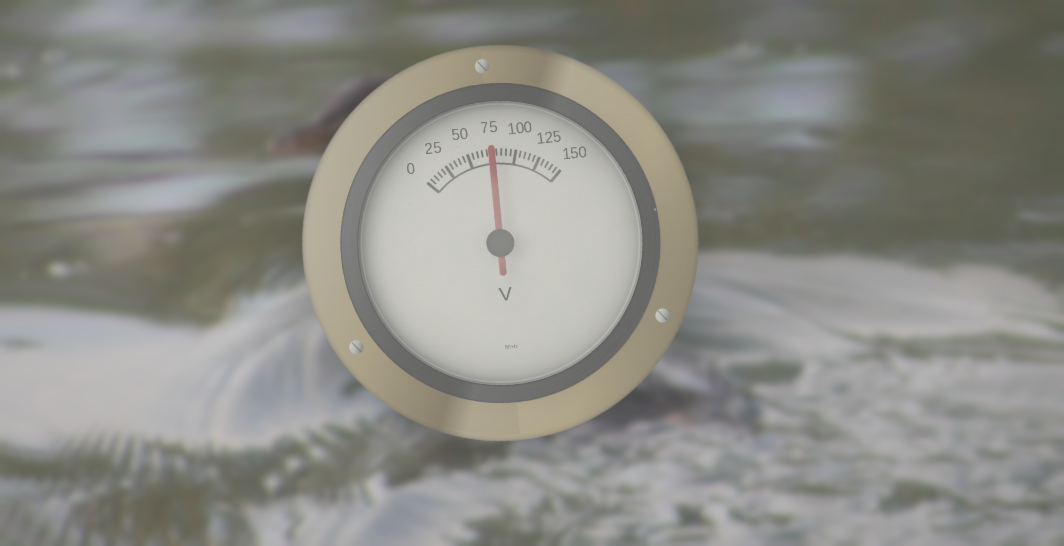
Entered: 75,V
